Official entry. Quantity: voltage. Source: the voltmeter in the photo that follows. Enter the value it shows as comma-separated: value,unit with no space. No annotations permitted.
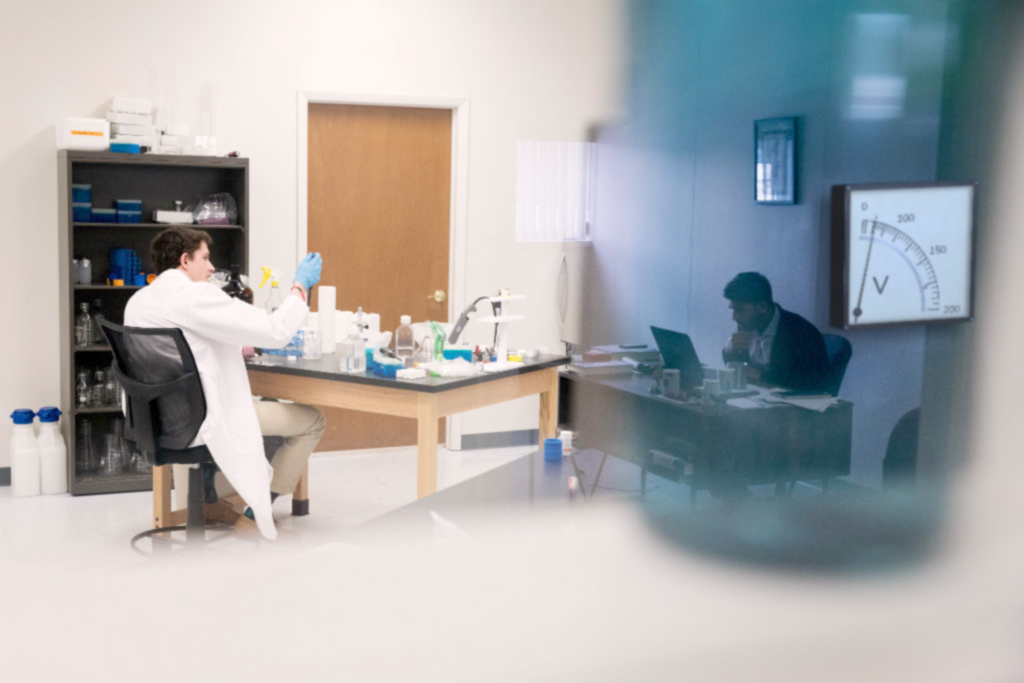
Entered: 50,V
